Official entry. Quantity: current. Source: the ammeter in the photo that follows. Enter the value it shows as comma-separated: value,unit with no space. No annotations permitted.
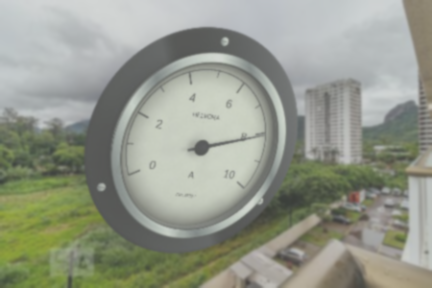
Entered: 8,A
